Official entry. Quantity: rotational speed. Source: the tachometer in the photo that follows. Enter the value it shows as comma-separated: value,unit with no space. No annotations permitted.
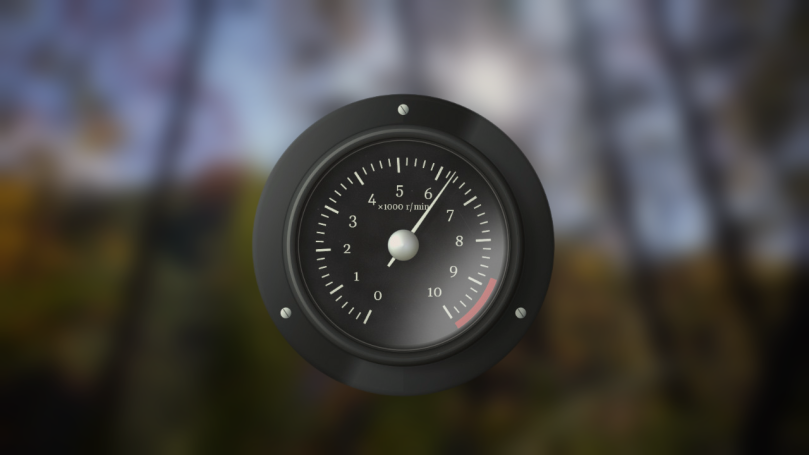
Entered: 6300,rpm
